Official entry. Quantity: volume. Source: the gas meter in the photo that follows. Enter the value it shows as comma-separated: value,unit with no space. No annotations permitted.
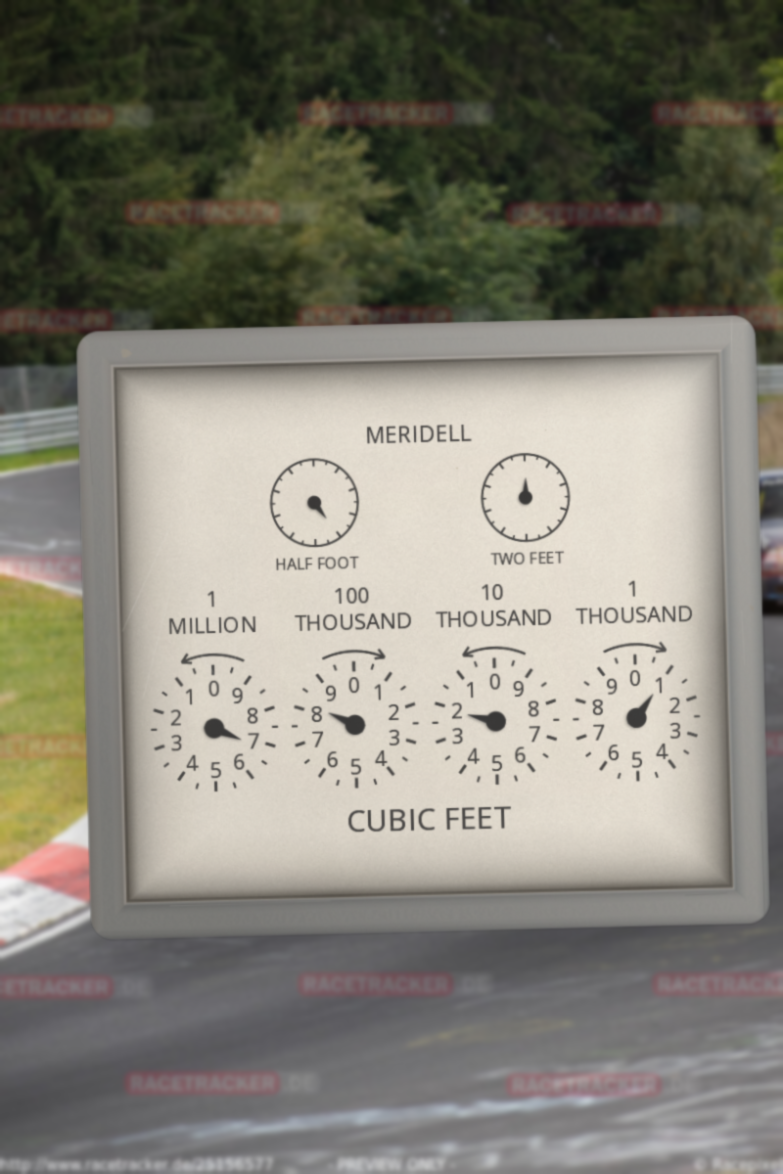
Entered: 682100,ft³
